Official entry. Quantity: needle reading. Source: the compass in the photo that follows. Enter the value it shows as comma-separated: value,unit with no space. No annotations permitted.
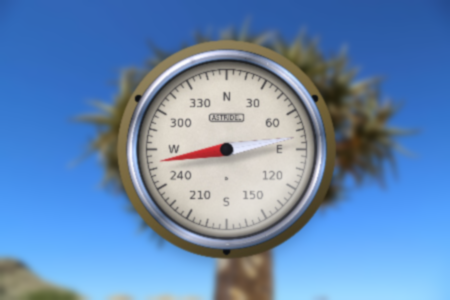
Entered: 260,°
